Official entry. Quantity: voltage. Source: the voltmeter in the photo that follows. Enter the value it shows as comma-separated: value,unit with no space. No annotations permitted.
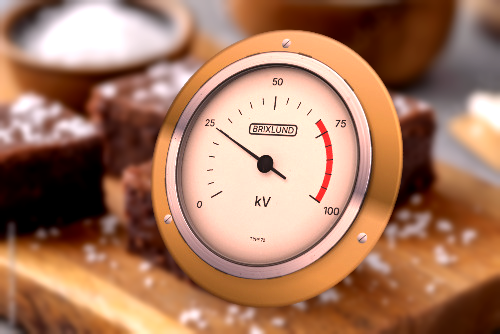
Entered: 25,kV
